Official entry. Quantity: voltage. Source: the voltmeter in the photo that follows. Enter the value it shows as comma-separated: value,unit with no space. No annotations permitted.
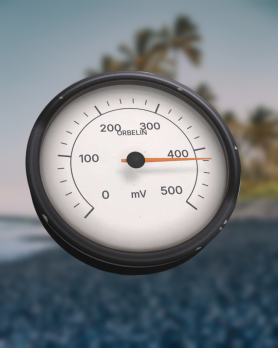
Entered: 420,mV
